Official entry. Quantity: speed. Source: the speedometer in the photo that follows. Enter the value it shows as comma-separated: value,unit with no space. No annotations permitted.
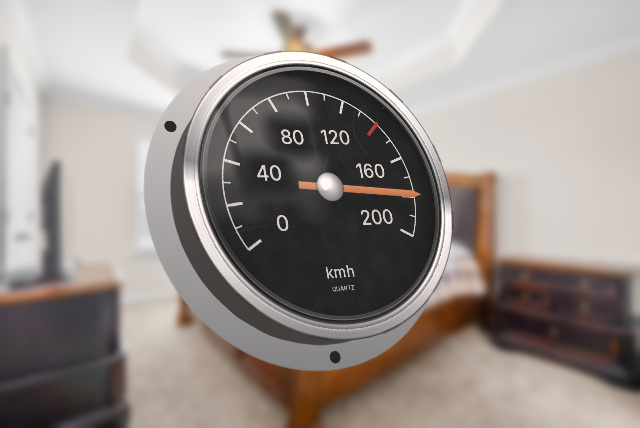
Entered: 180,km/h
